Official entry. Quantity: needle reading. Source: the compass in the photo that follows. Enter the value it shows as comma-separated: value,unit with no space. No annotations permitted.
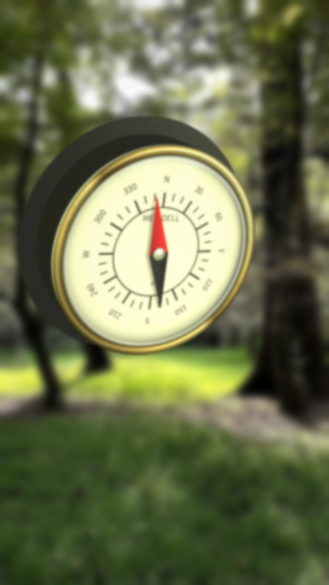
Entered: 350,°
